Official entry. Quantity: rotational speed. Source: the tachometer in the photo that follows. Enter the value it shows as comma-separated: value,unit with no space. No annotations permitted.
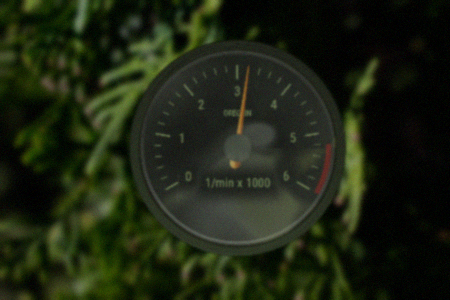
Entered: 3200,rpm
